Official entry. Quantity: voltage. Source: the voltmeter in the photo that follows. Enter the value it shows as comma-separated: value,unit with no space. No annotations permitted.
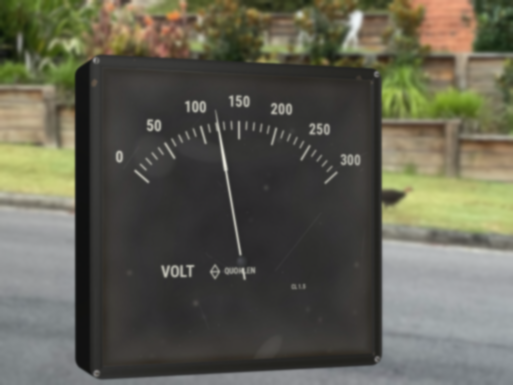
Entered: 120,V
